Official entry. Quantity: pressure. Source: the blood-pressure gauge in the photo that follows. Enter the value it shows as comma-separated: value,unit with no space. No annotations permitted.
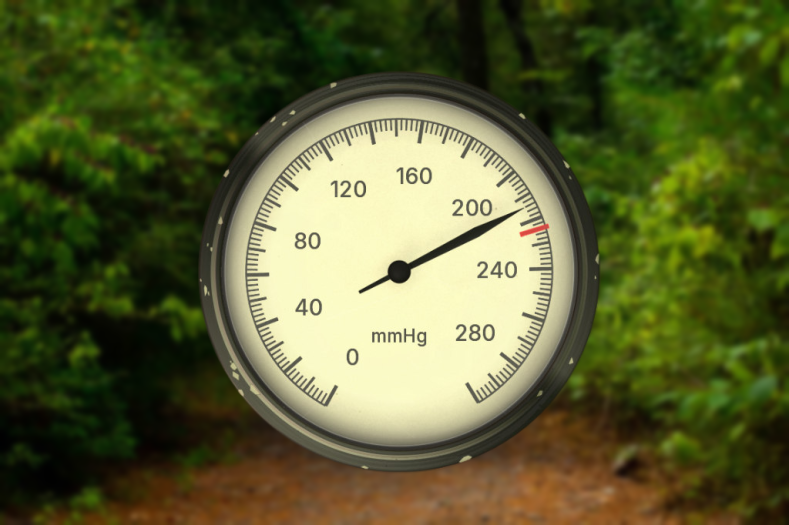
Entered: 214,mmHg
